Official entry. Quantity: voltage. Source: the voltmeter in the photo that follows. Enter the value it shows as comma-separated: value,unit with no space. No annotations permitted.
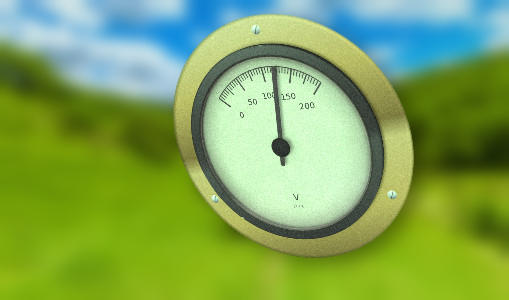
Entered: 125,V
